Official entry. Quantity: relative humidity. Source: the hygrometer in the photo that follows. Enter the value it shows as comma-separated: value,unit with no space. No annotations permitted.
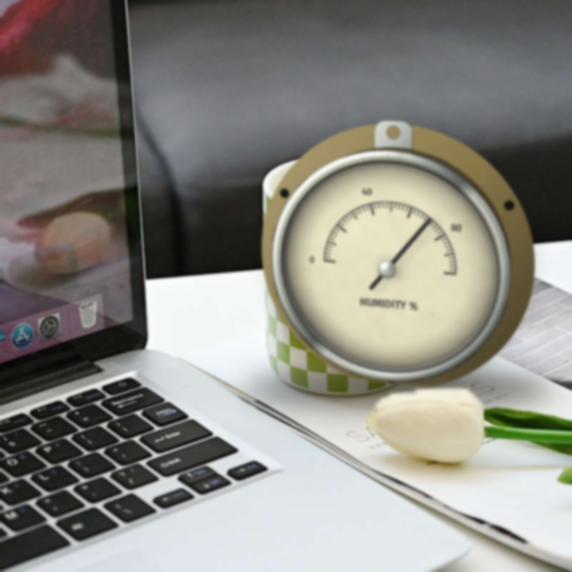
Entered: 70,%
